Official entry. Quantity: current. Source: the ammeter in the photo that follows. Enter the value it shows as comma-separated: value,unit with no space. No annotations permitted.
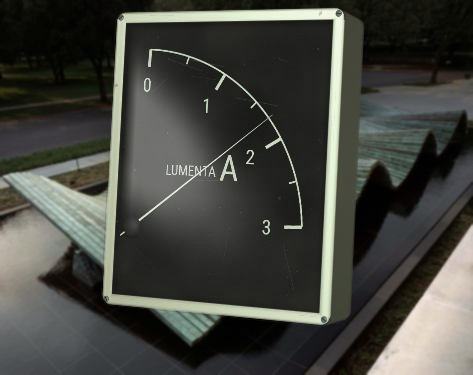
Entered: 1.75,A
